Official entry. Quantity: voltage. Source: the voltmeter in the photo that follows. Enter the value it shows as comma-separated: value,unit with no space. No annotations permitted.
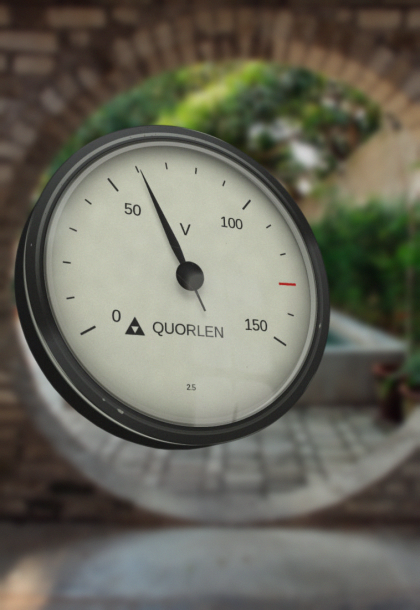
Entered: 60,V
